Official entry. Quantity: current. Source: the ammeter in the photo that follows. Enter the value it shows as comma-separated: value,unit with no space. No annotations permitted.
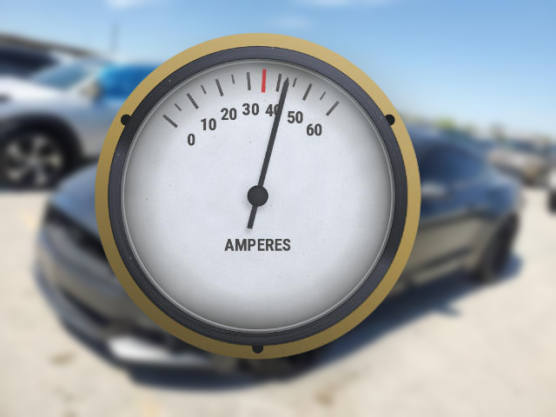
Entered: 42.5,A
